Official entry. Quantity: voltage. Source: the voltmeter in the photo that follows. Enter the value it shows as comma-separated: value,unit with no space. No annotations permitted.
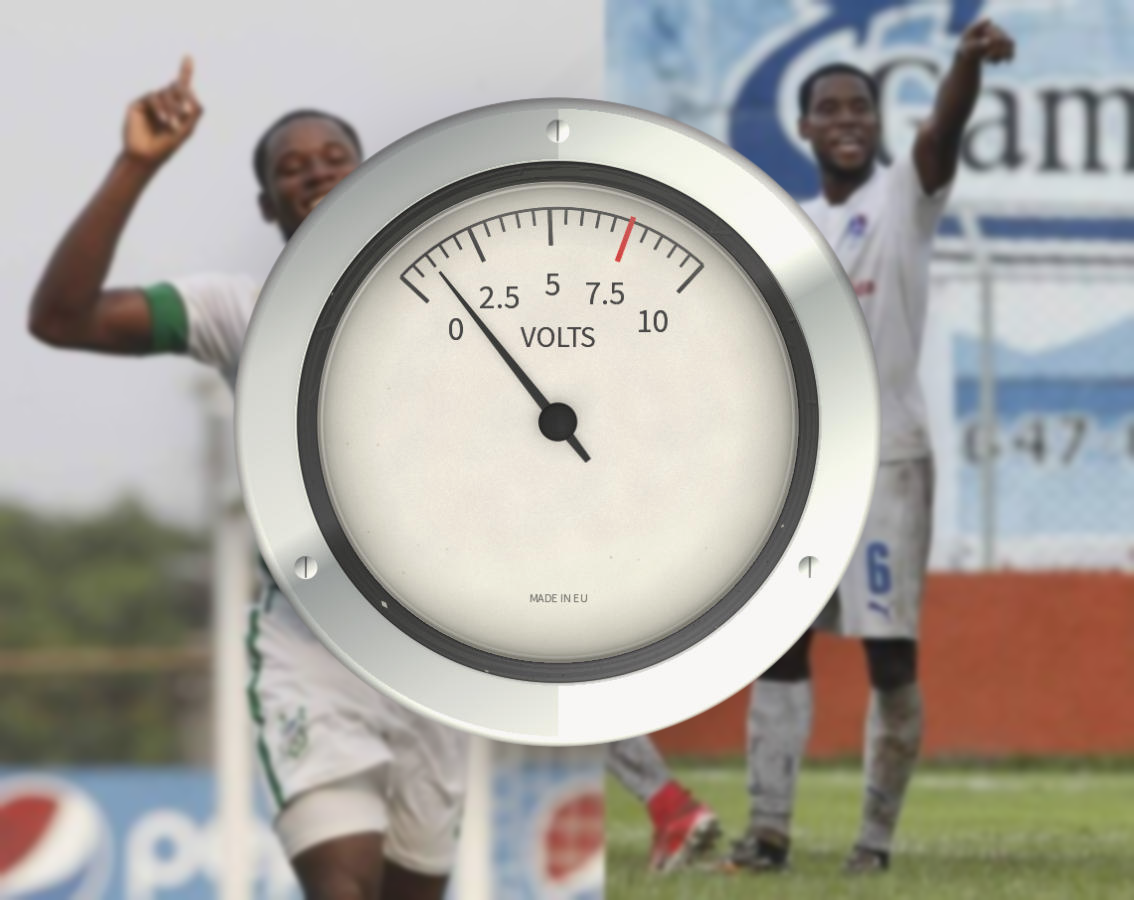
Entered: 1,V
